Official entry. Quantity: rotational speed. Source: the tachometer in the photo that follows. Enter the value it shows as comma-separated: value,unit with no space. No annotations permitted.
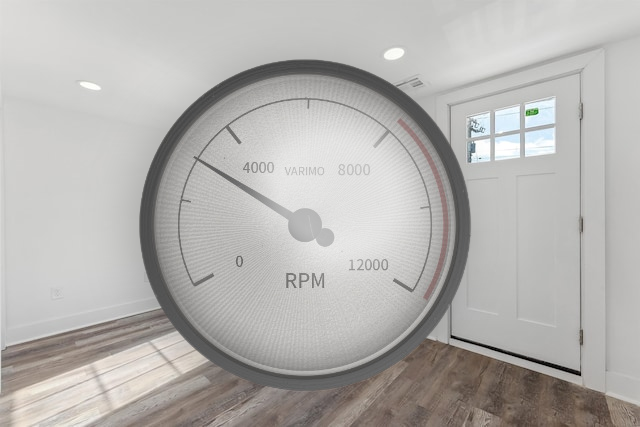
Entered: 3000,rpm
